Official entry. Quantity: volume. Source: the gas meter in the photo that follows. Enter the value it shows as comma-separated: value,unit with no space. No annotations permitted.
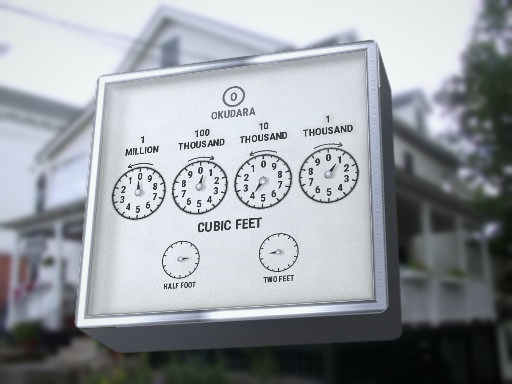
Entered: 4100,ft³
